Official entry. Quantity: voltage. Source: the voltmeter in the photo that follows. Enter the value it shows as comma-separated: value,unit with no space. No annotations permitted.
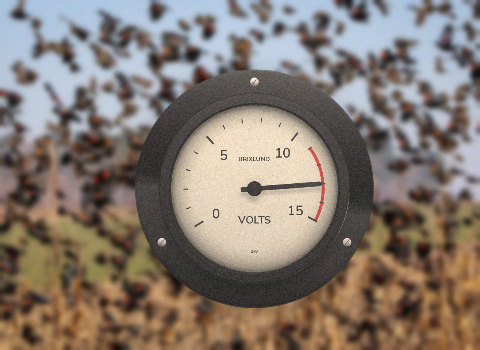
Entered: 13,V
